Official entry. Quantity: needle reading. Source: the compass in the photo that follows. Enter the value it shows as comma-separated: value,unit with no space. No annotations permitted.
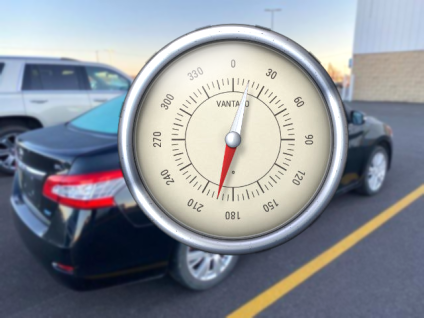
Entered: 195,°
